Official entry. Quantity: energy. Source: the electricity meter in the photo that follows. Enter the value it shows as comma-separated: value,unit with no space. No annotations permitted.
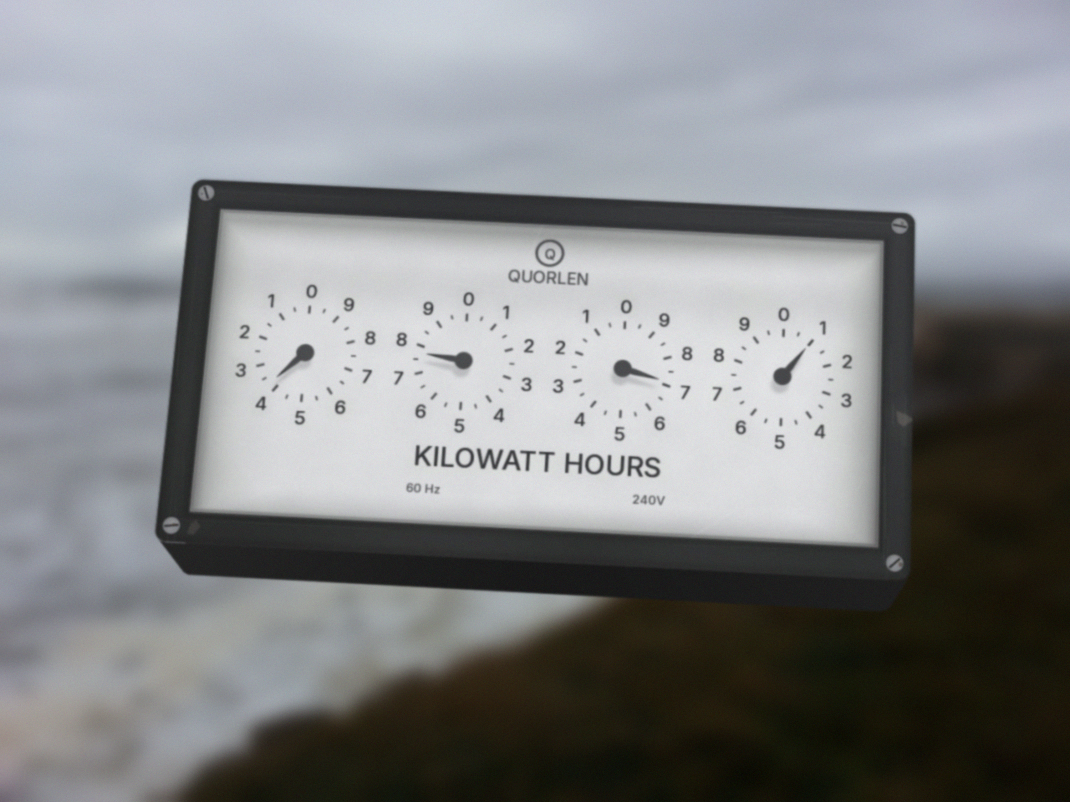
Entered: 3771,kWh
